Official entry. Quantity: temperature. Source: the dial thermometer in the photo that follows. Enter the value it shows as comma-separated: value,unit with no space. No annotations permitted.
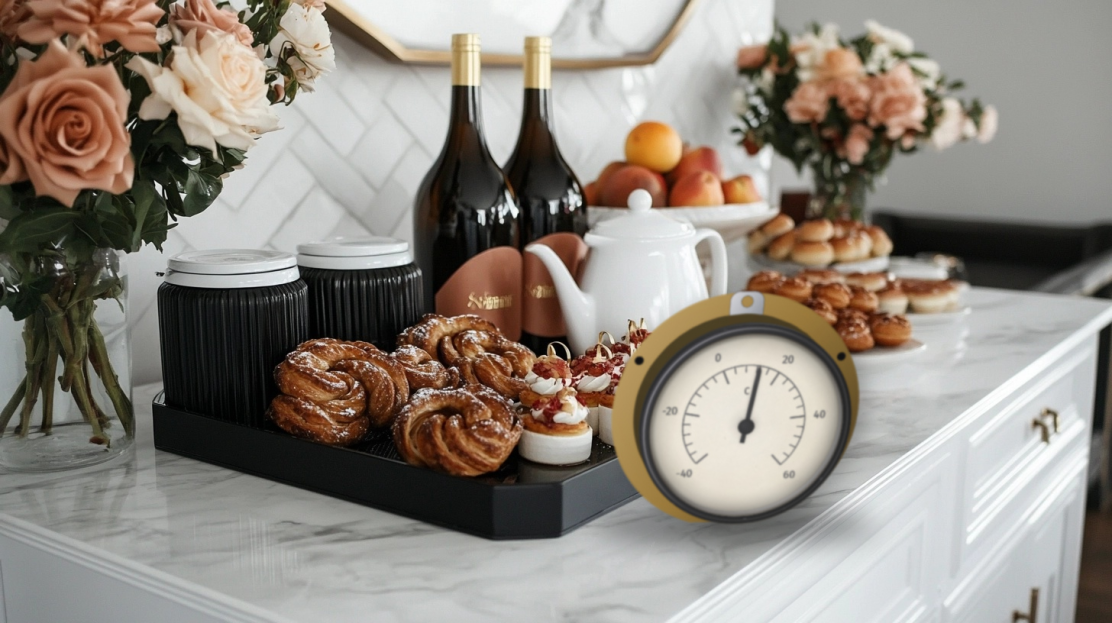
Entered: 12,°C
